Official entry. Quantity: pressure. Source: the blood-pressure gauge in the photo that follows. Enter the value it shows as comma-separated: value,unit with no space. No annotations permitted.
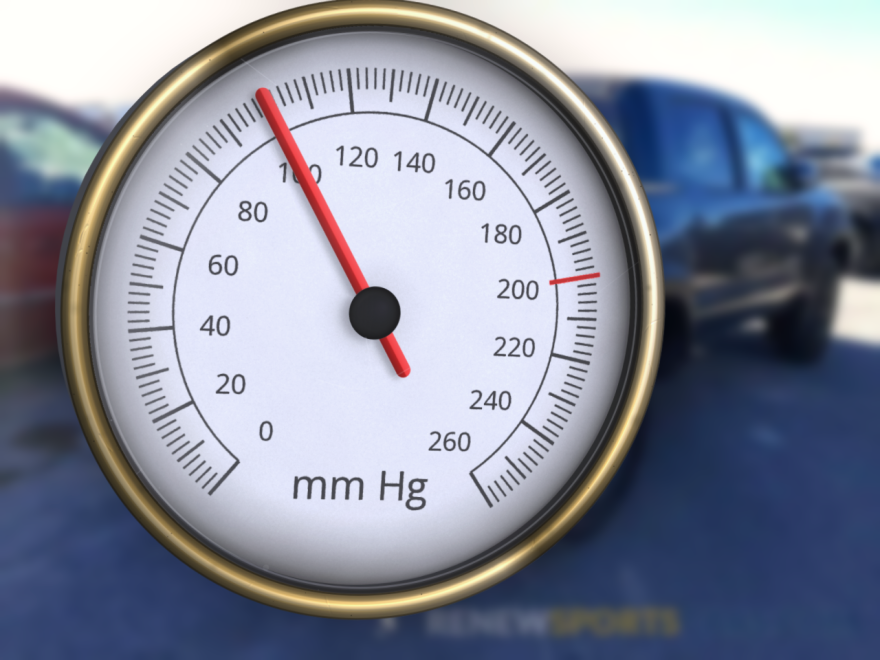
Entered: 100,mmHg
